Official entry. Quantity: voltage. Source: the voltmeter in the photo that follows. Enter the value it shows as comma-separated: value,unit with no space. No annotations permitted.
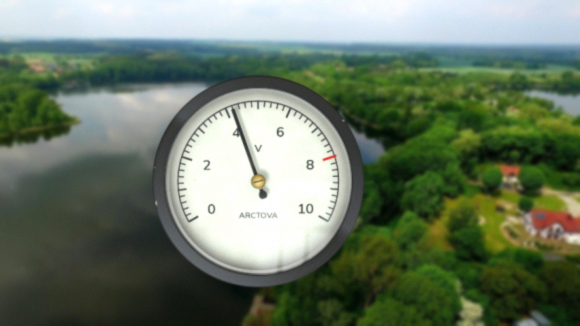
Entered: 4.2,V
